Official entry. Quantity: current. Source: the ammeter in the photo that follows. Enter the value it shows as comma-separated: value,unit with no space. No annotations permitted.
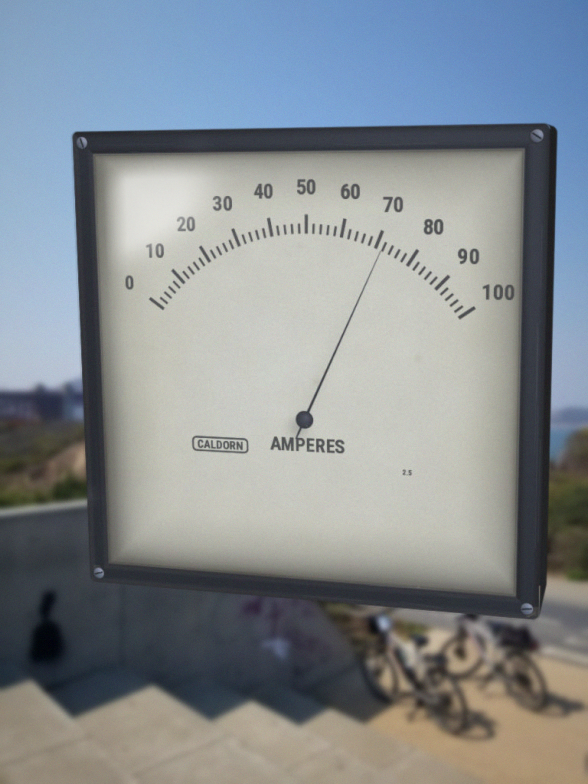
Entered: 72,A
